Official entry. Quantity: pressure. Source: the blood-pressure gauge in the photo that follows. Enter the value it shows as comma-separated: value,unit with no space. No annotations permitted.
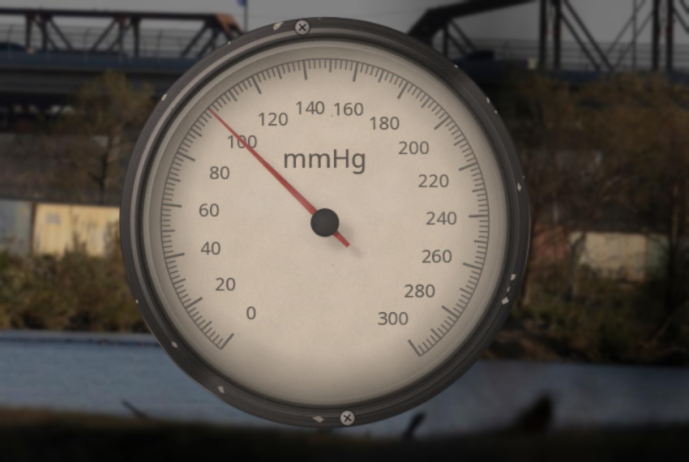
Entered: 100,mmHg
